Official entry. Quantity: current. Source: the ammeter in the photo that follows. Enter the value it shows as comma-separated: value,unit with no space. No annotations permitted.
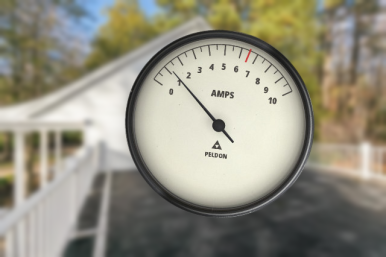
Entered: 1.25,A
